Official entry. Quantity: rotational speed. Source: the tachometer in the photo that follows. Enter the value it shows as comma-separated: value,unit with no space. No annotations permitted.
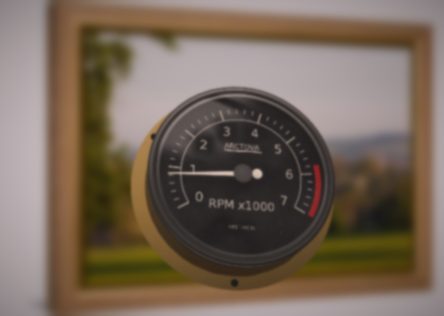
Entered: 800,rpm
